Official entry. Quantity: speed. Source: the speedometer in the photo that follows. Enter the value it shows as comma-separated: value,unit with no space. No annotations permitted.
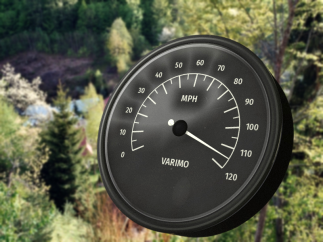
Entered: 115,mph
